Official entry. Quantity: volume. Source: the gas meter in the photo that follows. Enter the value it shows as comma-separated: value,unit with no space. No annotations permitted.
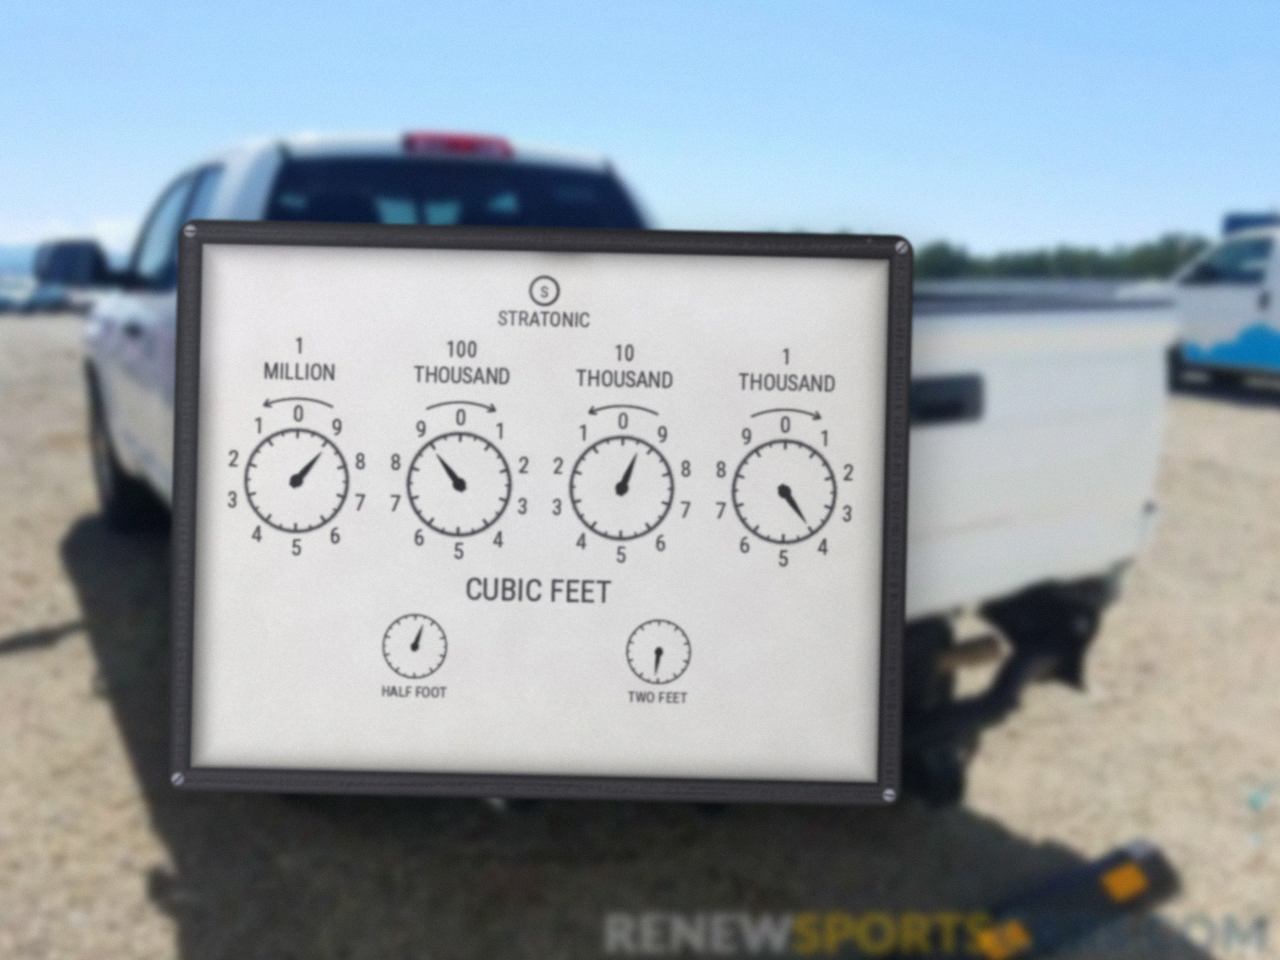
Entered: 889400,ft³
